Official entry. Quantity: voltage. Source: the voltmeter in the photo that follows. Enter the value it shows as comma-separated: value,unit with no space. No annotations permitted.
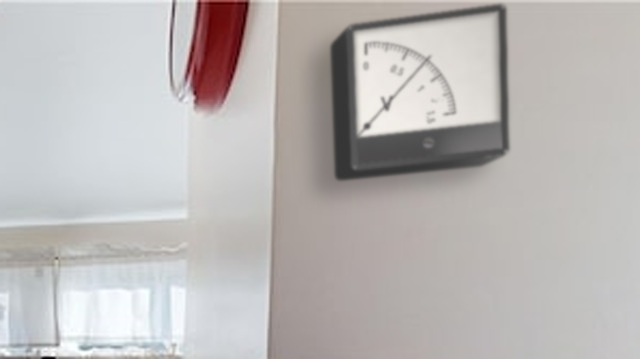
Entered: 0.75,V
